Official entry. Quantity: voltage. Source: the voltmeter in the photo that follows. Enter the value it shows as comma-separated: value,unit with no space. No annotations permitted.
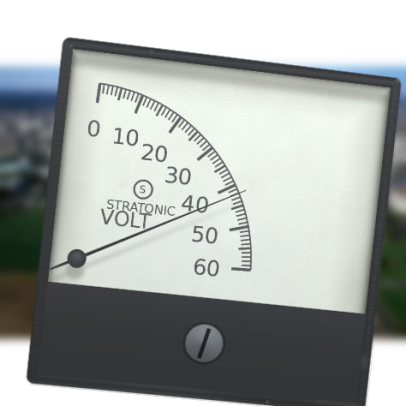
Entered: 42,V
